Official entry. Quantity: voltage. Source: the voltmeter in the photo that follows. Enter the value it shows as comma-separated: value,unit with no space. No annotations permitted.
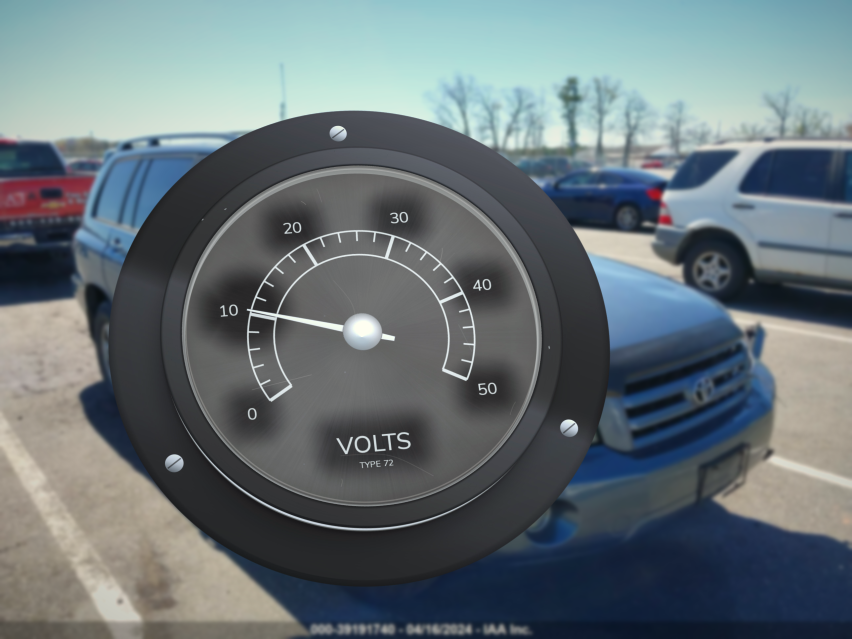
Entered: 10,V
